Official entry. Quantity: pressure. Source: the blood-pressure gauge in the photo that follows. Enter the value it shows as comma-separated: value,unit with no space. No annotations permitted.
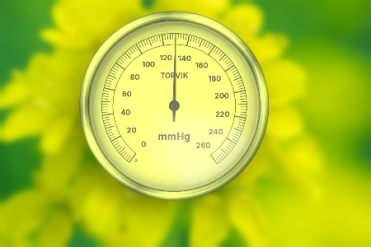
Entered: 130,mmHg
